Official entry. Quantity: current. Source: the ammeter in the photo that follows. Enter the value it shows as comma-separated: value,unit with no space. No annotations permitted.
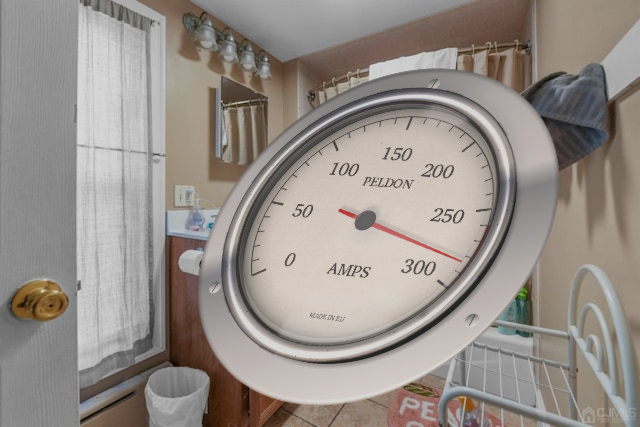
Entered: 285,A
